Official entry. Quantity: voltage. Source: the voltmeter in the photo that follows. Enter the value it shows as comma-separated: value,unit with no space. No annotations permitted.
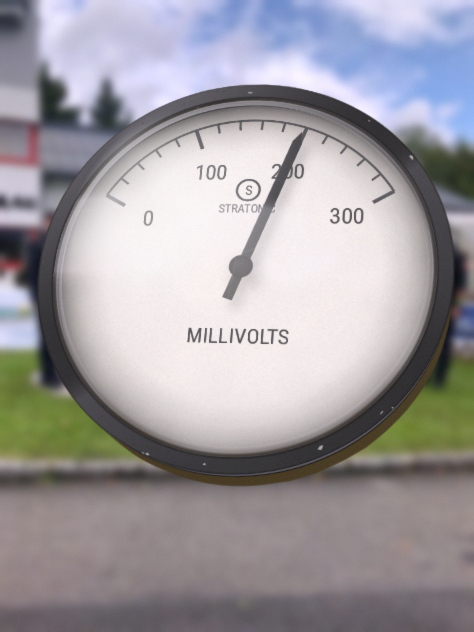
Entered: 200,mV
